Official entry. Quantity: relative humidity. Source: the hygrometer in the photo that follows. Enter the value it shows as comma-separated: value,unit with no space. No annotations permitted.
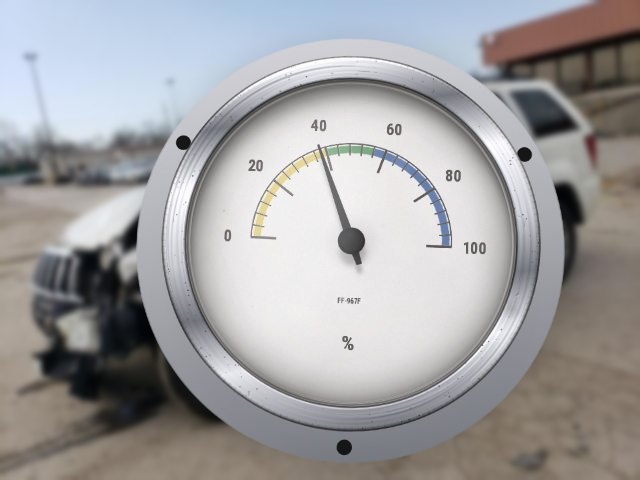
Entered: 38,%
